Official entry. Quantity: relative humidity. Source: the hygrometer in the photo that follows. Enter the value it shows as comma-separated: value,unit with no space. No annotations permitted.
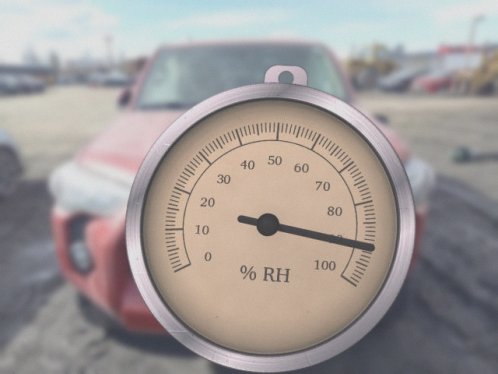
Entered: 91,%
